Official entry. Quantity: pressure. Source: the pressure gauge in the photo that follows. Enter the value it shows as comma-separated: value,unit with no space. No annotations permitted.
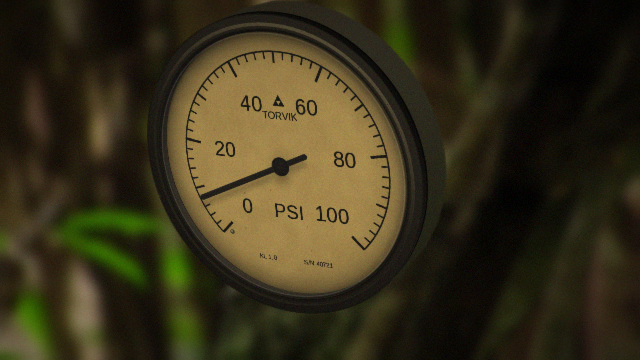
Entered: 8,psi
